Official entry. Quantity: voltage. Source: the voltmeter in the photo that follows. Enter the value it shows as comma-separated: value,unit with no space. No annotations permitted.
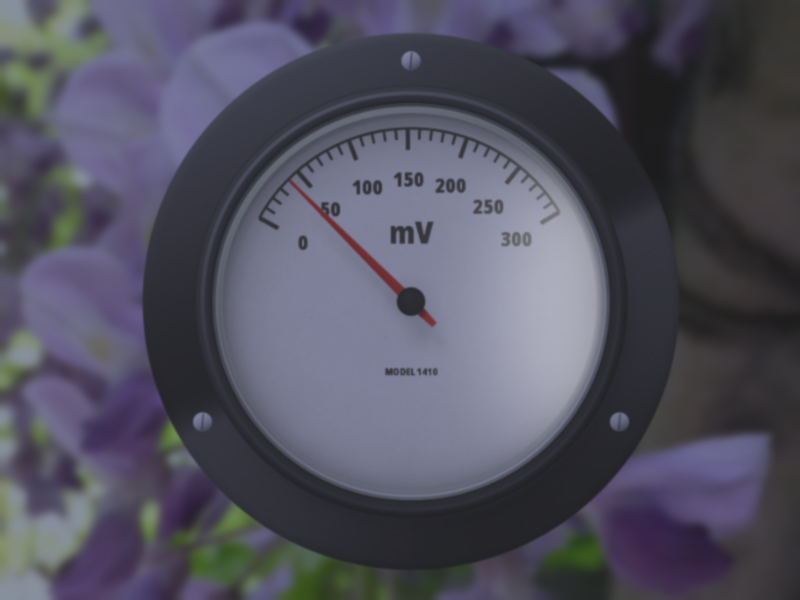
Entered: 40,mV
